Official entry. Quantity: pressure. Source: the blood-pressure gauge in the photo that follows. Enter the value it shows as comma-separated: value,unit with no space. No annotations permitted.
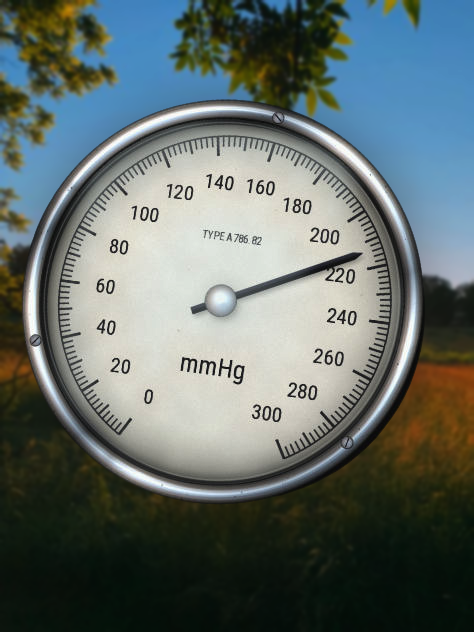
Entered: 214,mmHg
